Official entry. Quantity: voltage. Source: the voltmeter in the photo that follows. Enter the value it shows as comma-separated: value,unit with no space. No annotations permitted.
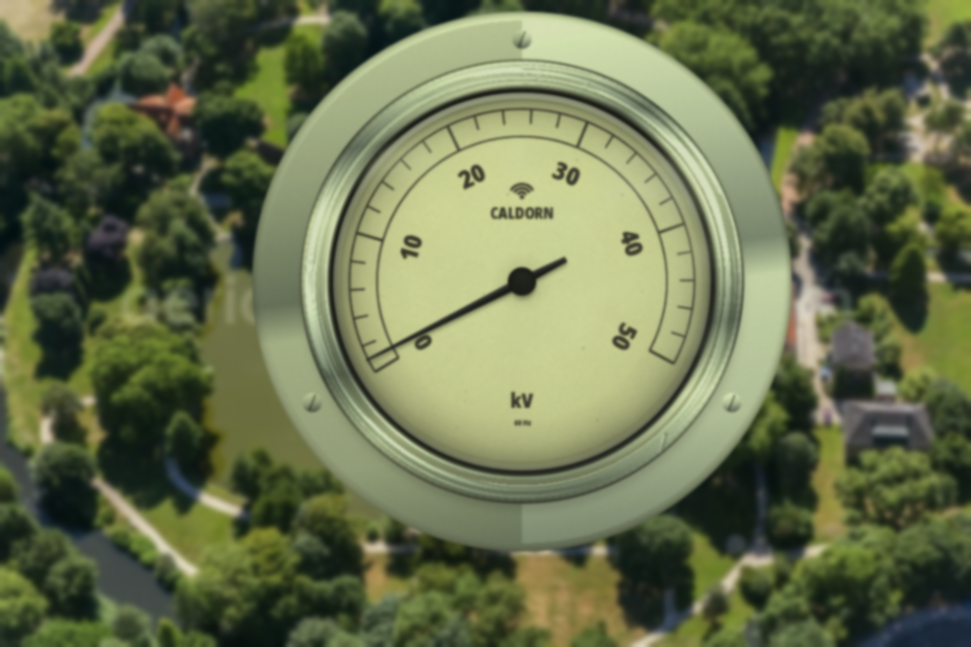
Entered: 1,kV
